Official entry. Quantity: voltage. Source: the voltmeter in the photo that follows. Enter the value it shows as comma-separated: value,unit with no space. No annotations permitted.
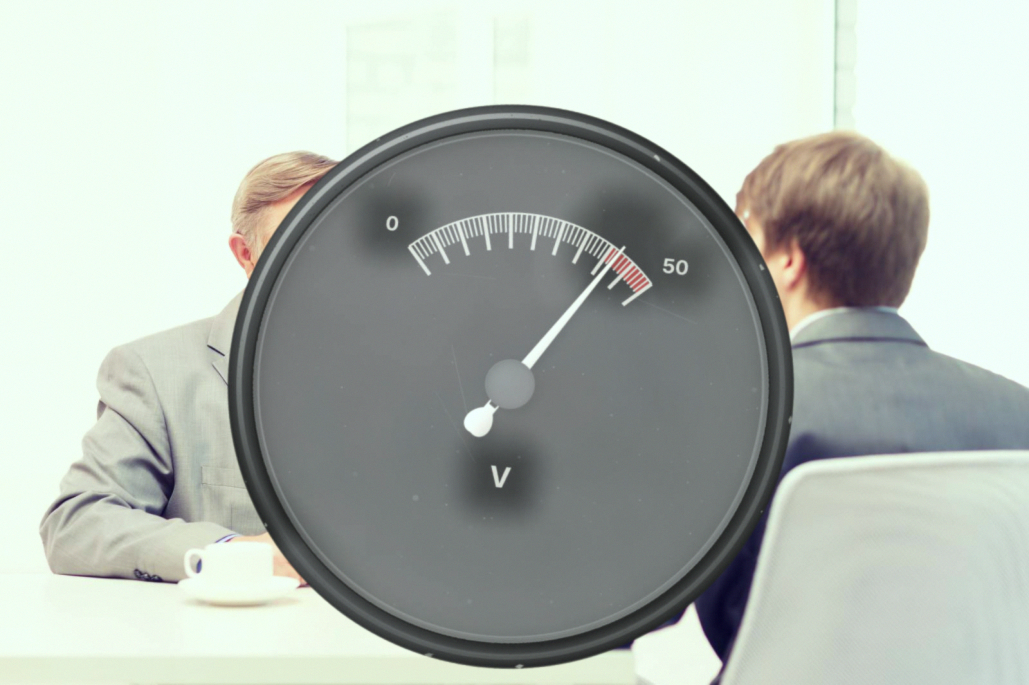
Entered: 42,V
